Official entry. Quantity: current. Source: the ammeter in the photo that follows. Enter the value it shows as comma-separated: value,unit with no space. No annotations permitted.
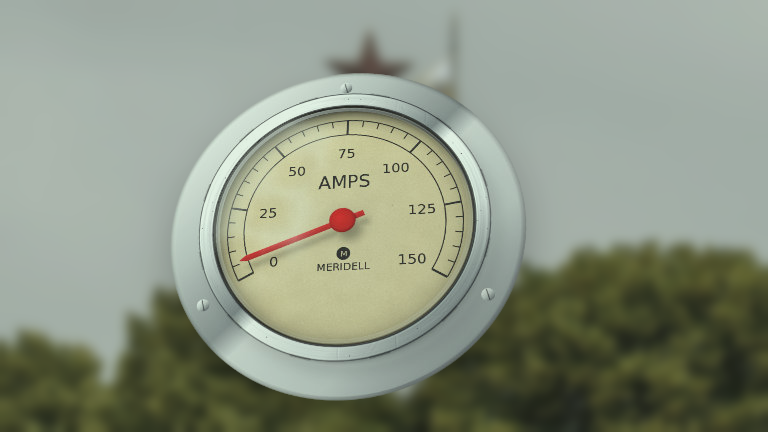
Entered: 5,A
